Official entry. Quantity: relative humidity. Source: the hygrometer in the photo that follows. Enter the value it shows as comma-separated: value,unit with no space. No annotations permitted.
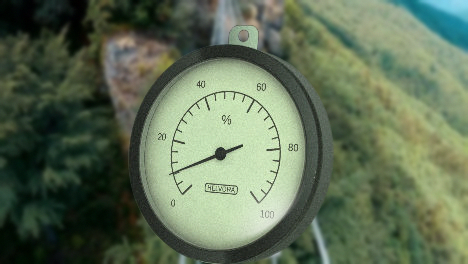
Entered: 8,%
